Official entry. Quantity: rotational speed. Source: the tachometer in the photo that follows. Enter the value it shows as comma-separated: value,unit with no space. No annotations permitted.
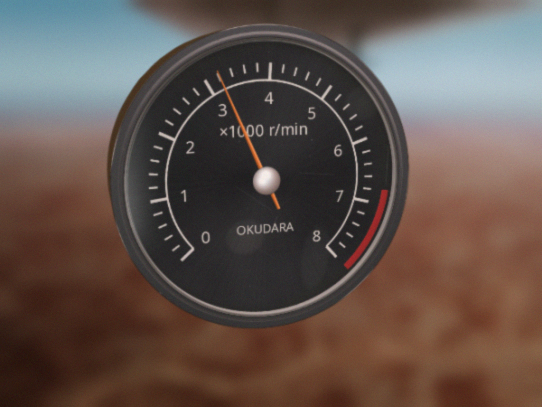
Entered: 3200,rpm
